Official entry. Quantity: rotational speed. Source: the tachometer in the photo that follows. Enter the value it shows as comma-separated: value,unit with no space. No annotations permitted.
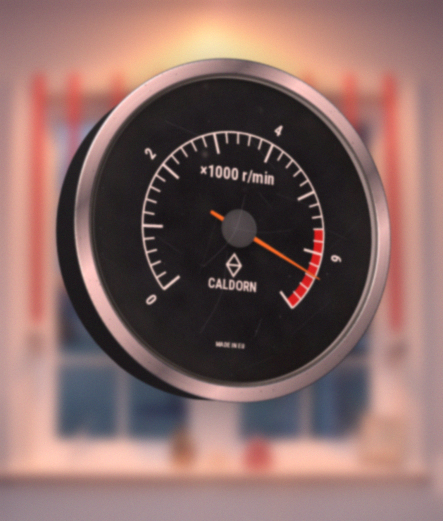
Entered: 6400,rpm
